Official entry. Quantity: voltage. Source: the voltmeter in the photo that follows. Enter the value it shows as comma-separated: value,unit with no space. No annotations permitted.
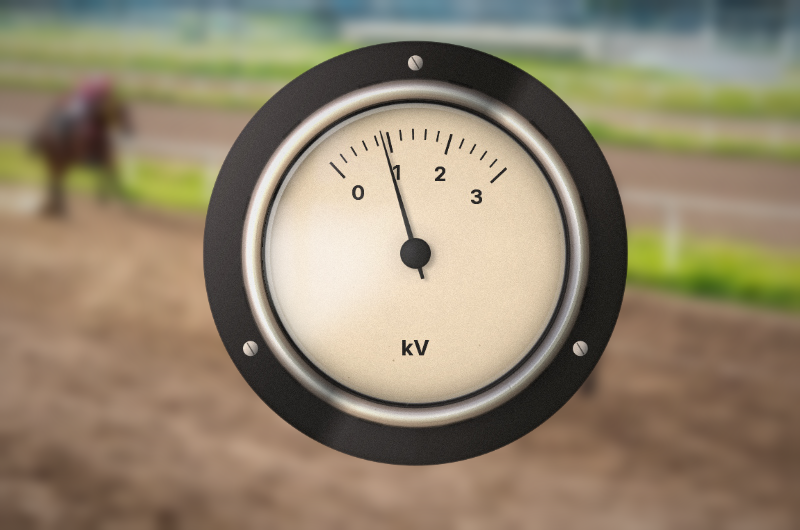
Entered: 0.9,kV
